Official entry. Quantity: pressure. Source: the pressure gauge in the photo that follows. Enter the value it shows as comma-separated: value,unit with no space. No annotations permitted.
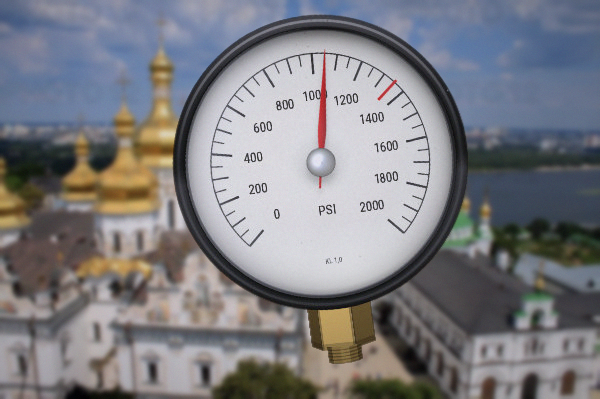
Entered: 1050,psi
